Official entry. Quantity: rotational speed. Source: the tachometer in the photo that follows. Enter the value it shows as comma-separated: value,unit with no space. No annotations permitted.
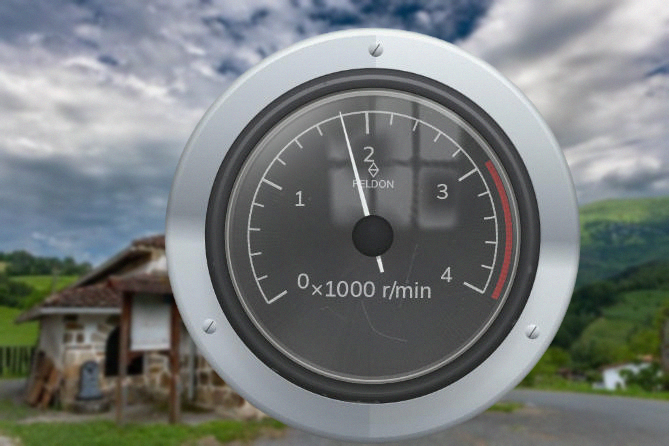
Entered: 1800,rpm
